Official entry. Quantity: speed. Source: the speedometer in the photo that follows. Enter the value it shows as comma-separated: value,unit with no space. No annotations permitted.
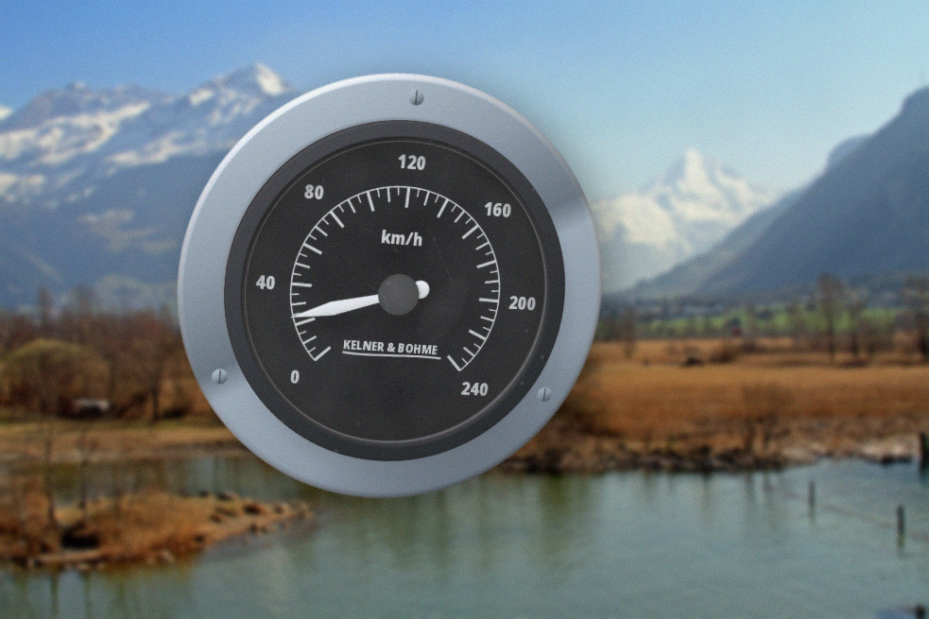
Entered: 25,km/h
